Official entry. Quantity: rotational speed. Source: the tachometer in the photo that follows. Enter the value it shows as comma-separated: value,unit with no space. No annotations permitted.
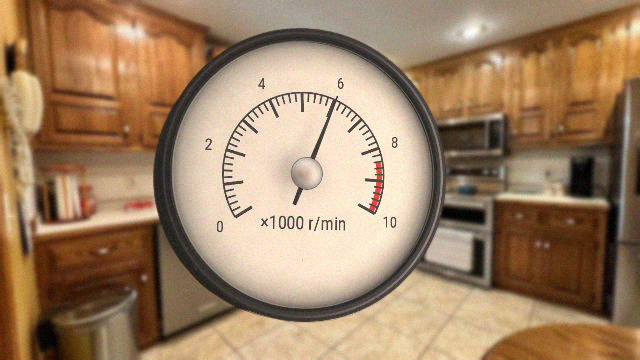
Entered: 6000,rpm
